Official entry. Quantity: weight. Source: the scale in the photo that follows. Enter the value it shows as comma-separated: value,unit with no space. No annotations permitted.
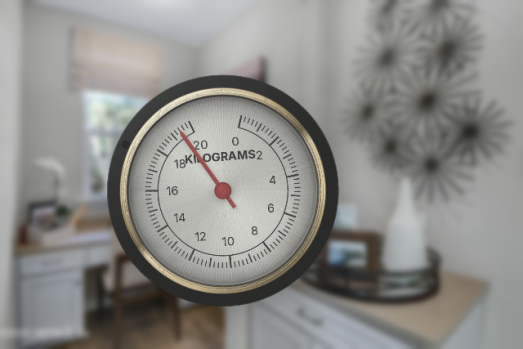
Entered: 19.4,kg
